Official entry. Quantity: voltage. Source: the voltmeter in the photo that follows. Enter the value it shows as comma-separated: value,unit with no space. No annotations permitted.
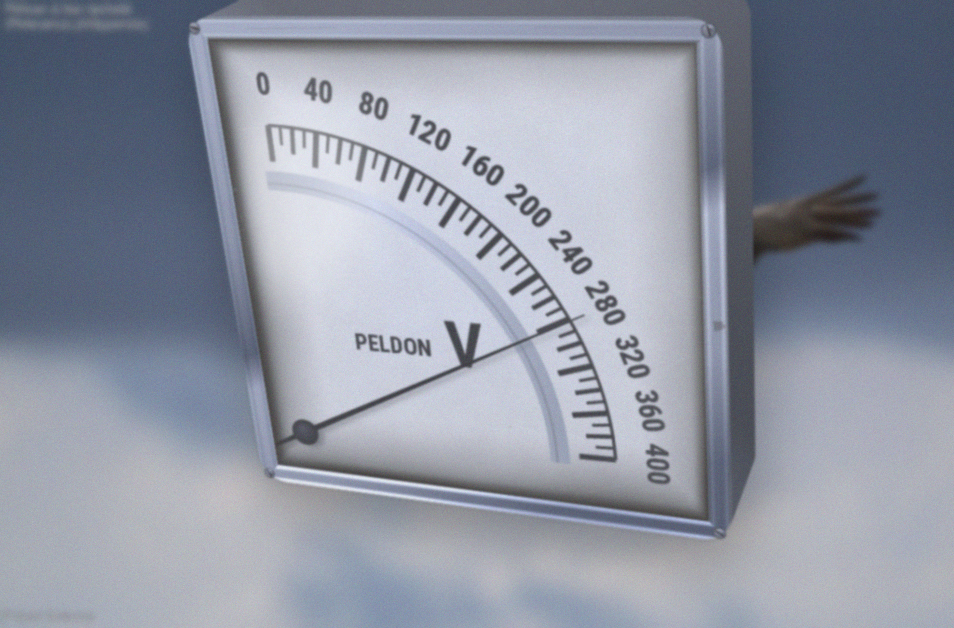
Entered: 280,V
